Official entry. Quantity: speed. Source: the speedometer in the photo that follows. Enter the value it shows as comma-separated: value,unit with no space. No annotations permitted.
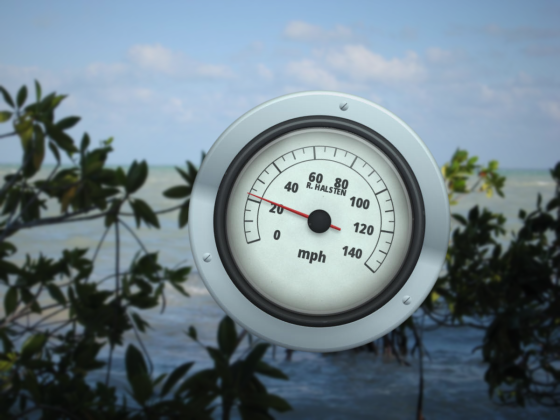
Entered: 22.5,mph
